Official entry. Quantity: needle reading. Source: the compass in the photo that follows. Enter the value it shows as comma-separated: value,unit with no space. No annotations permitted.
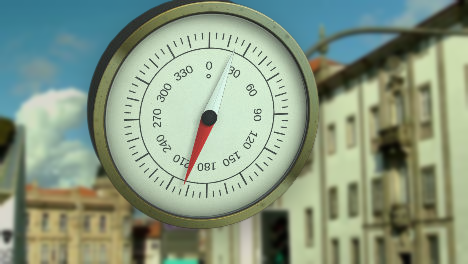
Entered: 200,°
